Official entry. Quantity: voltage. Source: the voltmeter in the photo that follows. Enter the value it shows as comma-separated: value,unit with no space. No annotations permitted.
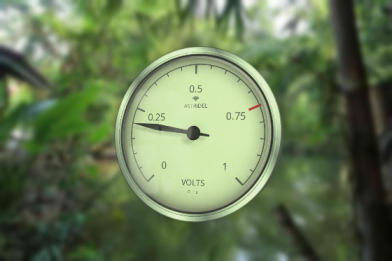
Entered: 0.2,V
